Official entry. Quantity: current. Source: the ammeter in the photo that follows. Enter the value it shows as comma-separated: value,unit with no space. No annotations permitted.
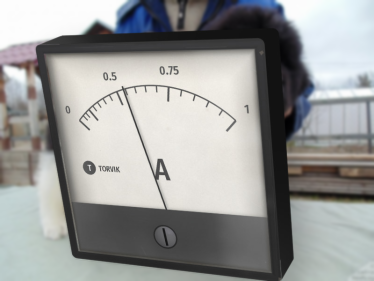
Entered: 0.55,A
